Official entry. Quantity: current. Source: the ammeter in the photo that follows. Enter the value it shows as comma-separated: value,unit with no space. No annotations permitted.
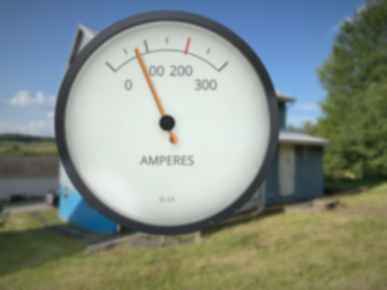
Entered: 75,A
